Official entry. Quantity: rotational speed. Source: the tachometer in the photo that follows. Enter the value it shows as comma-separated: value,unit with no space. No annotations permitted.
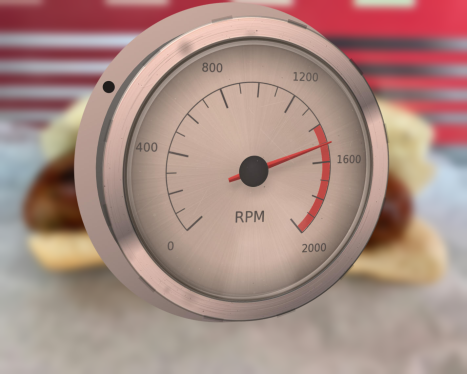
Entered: 1500,rpm
